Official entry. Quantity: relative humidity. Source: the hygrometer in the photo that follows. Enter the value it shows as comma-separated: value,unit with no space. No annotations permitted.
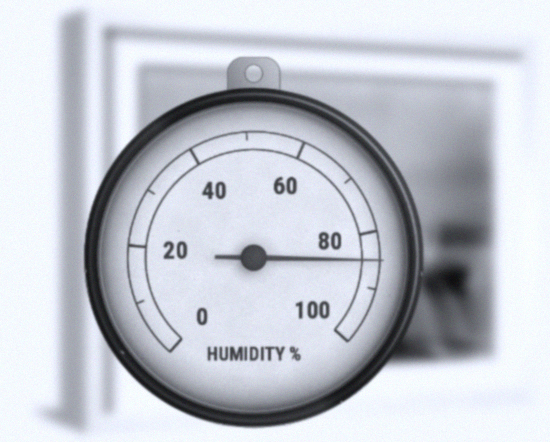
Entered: 85,%
